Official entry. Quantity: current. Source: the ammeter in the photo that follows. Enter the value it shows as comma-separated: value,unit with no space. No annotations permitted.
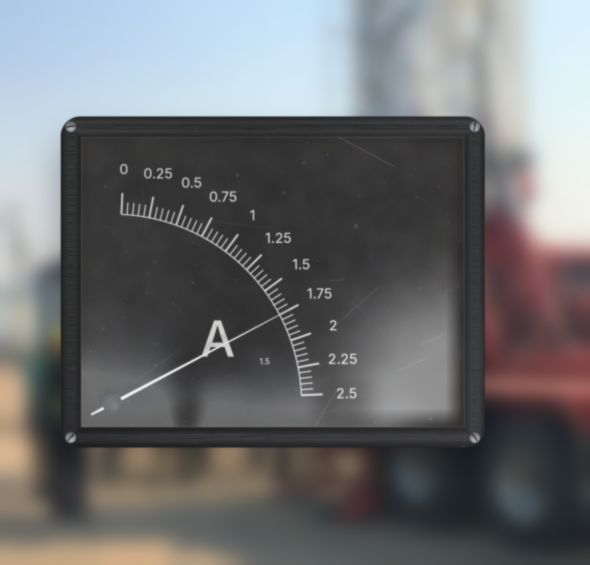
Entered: 1.75,A
